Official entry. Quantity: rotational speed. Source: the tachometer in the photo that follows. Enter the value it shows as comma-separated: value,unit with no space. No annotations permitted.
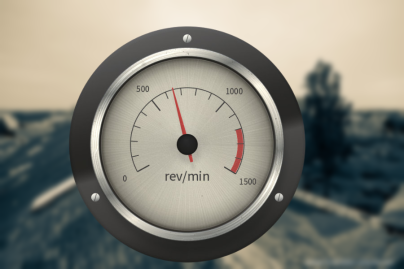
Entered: 650,rpm
